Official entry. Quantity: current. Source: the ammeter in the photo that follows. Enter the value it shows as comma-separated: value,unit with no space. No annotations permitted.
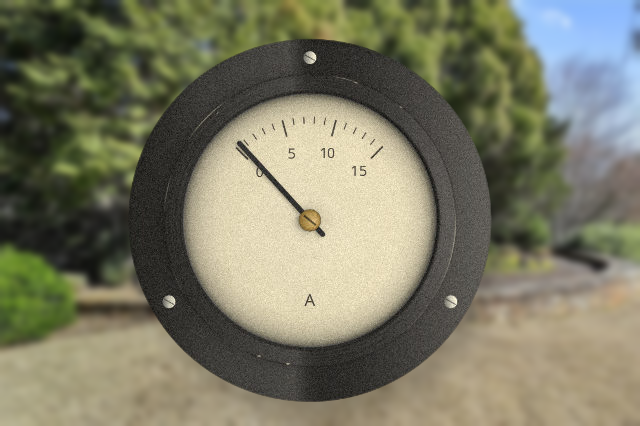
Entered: 0.5,A
